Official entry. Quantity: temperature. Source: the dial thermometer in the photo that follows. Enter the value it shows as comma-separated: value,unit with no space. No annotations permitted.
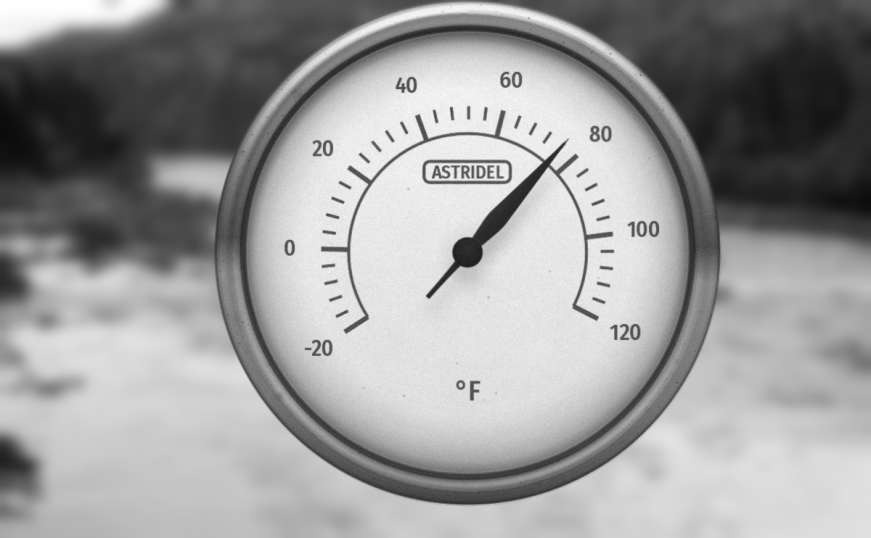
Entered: 76,°F
